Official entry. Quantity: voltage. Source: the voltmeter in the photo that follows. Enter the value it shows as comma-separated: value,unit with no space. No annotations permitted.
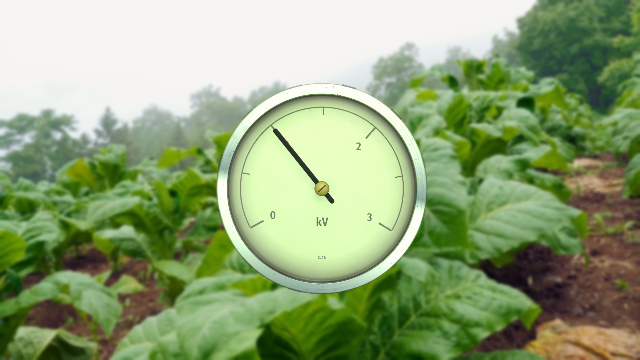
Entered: 1,kV
